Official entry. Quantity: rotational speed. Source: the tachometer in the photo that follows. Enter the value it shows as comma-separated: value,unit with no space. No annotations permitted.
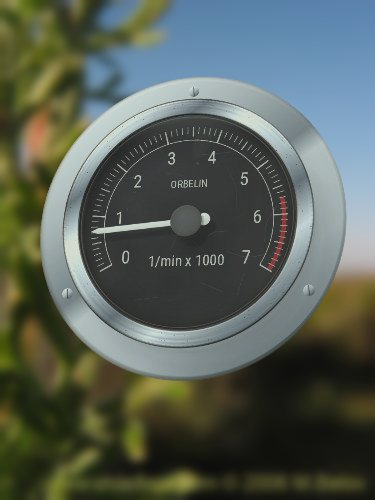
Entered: 700,rpm
